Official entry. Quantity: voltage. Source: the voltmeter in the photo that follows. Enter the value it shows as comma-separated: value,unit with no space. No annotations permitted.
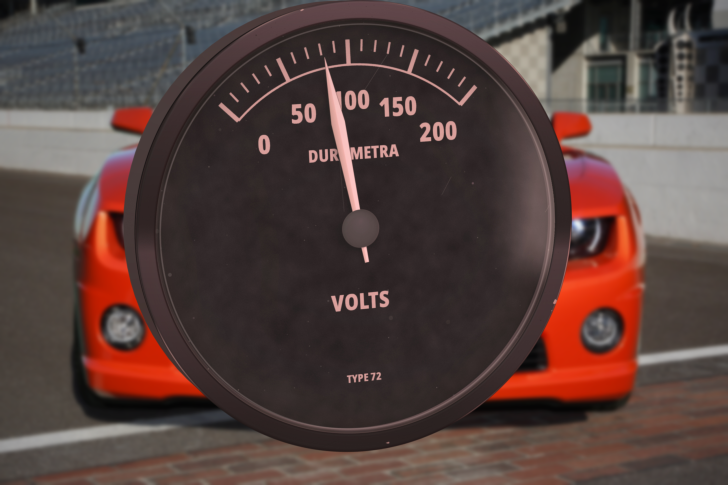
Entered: 80,V
